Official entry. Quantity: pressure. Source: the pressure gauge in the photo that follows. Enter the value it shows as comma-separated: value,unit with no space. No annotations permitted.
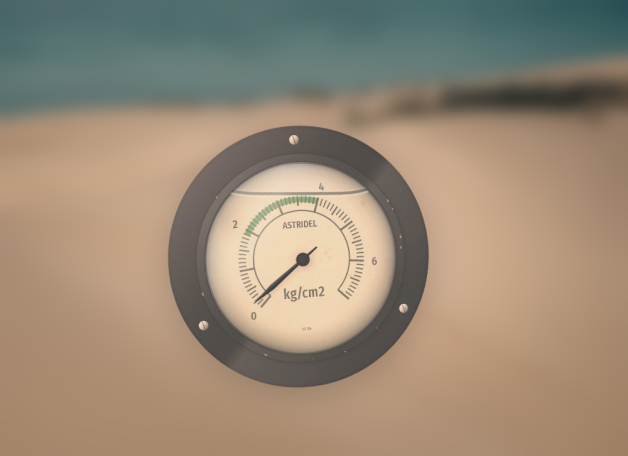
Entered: 0.2,kg/cm²
